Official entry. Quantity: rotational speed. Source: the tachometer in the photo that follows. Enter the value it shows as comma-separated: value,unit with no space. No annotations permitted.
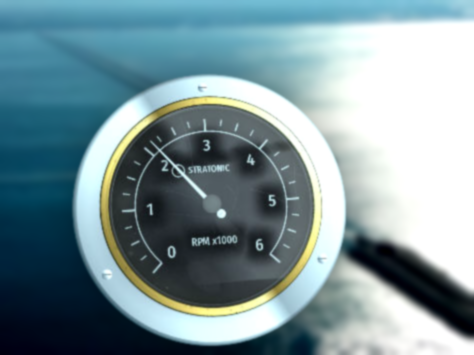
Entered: 2125,rpm
